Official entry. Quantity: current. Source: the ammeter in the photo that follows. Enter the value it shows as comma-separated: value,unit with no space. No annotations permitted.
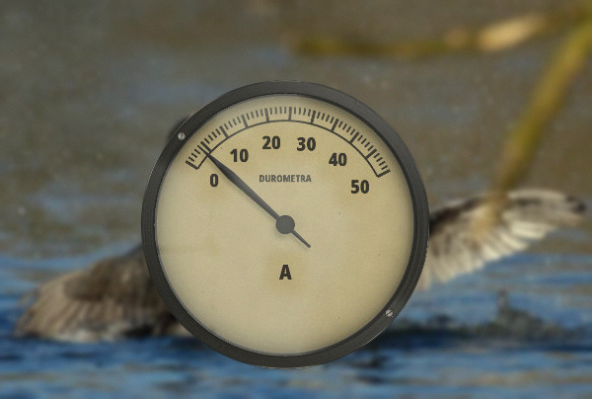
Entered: 4,A
